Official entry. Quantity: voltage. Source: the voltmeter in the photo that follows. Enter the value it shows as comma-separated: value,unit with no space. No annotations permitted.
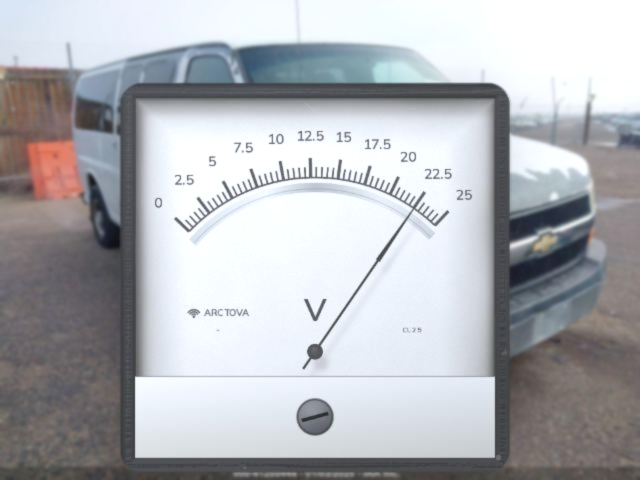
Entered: 22.5,V
